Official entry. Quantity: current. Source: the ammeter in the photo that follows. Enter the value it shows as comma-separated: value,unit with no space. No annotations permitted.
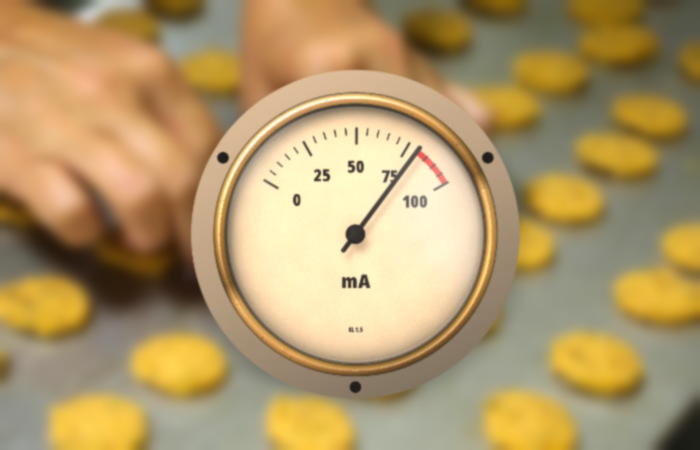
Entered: 80,mA
